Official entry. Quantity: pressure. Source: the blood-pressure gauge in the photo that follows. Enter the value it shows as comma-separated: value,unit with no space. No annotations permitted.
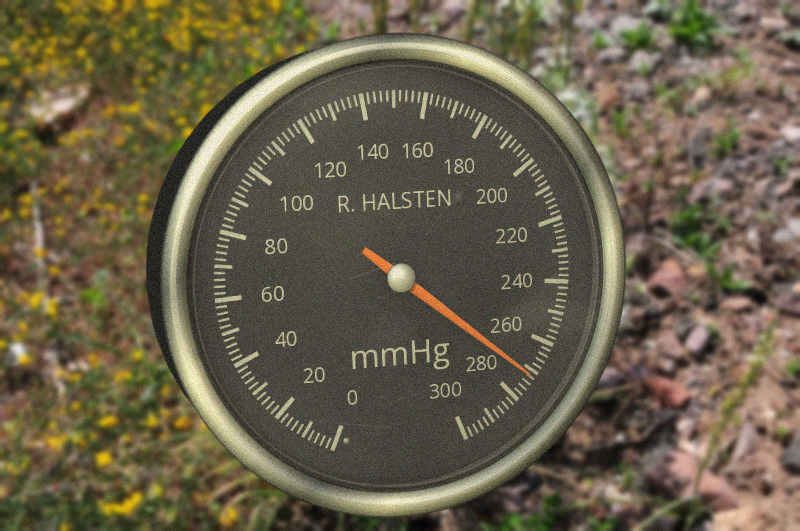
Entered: 272,mmHg
